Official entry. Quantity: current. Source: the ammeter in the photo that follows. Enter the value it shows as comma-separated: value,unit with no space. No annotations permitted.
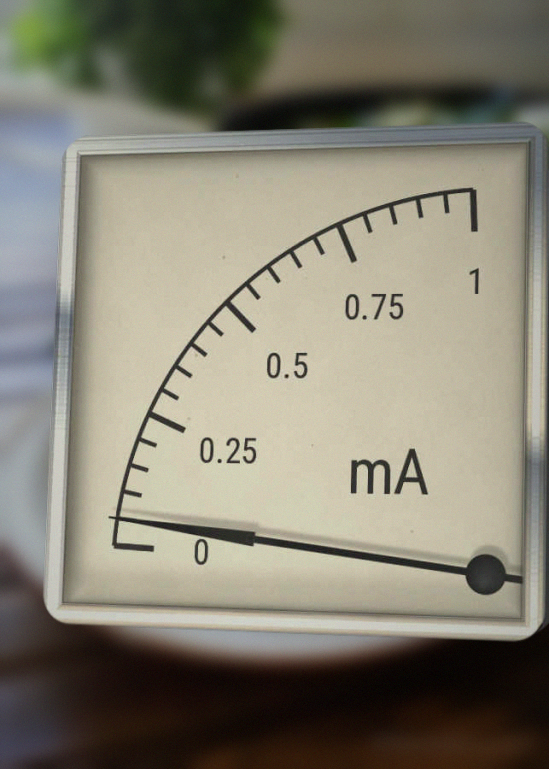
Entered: 0.05,mA
